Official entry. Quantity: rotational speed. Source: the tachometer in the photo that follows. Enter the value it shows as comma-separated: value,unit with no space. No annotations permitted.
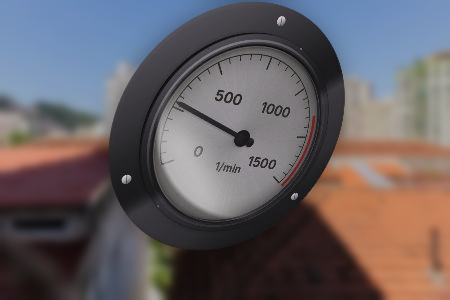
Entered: 275,rpm
